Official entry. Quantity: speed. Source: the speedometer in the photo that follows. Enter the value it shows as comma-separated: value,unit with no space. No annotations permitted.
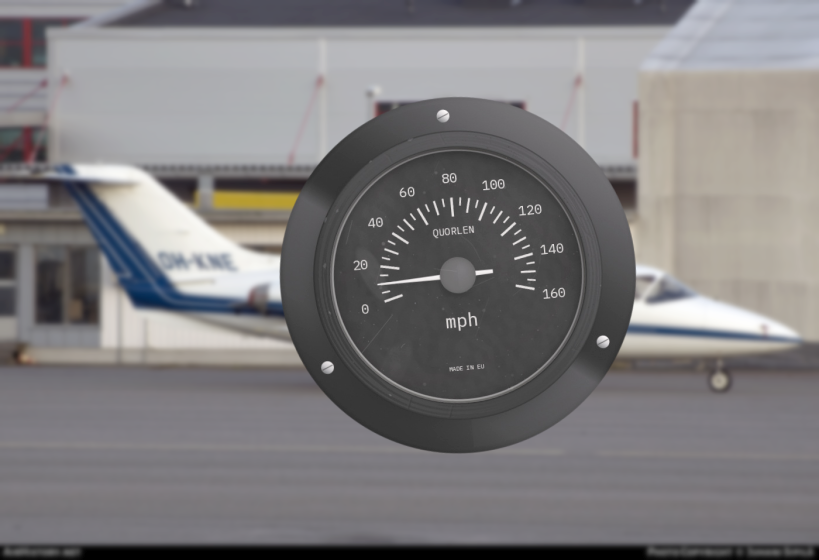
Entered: 10,mph
